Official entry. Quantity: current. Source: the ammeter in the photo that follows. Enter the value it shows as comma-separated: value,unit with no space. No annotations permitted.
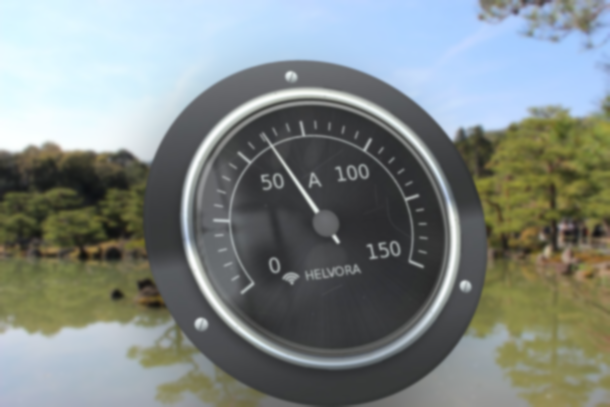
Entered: 60,A
